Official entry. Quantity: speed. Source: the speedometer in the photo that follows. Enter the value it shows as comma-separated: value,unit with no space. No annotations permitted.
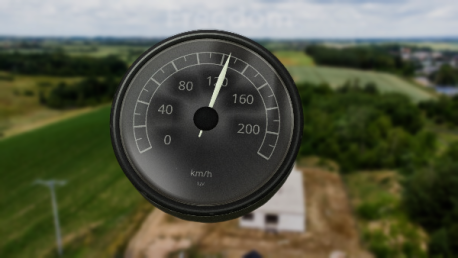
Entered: 125,km/h
